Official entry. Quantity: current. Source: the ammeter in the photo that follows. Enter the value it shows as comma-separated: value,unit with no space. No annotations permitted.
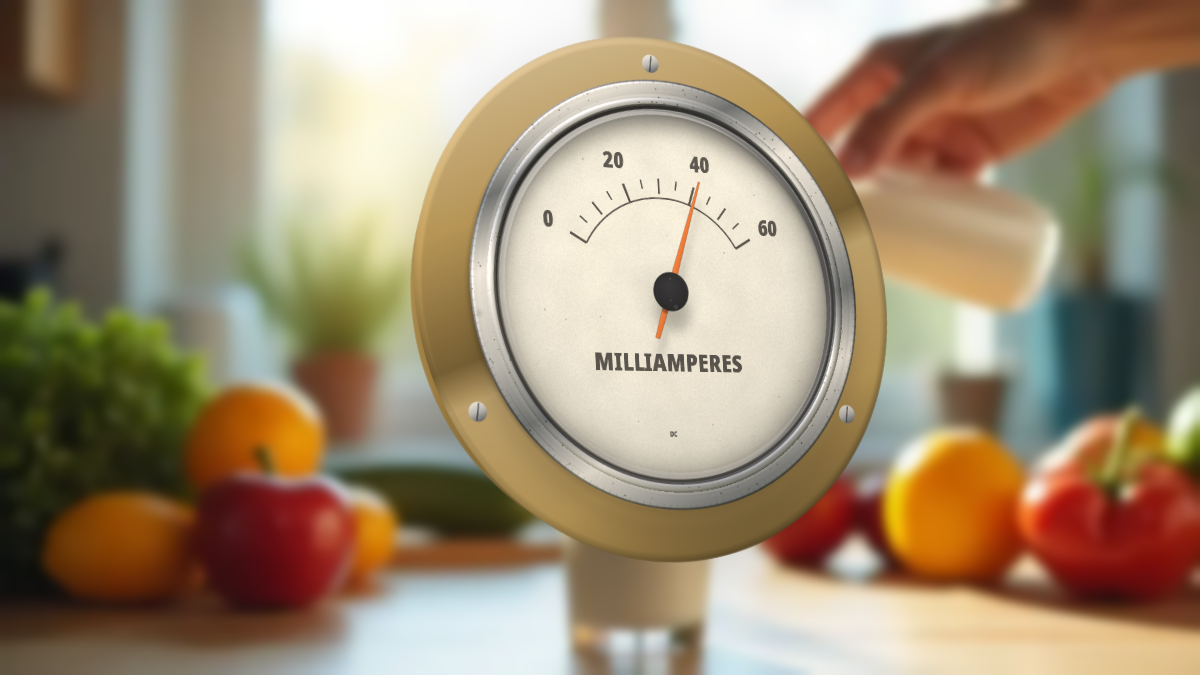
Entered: 40,mA
